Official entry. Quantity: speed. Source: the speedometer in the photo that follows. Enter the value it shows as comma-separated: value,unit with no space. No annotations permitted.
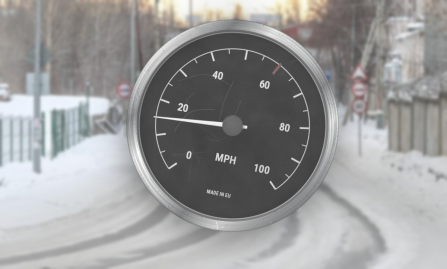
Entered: 15,mph
